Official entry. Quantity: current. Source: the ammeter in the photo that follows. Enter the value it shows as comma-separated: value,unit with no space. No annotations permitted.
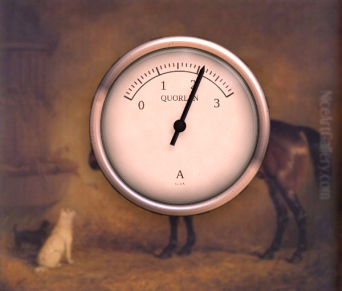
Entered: 2.1,A
